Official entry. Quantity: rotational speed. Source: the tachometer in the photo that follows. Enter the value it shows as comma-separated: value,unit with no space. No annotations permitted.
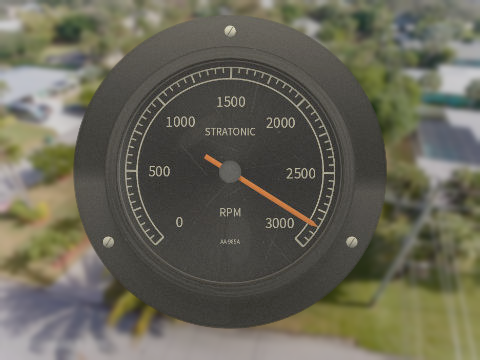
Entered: 2850,rpm
